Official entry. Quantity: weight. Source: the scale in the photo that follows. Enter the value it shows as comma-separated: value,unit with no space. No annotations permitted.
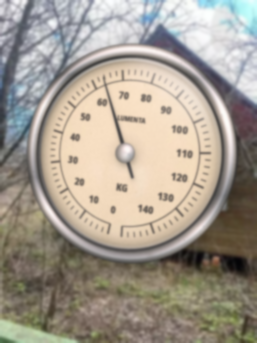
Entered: 64,kg
